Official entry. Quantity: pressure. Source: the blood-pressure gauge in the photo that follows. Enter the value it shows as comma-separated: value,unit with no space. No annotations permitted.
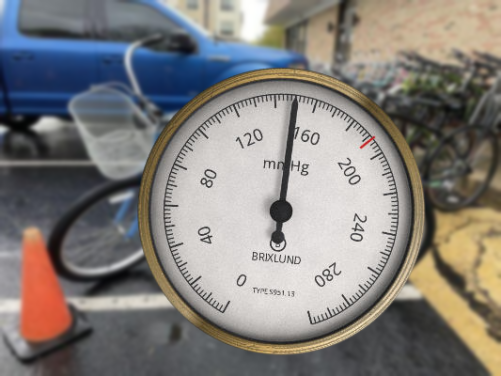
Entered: 150,mmHg
